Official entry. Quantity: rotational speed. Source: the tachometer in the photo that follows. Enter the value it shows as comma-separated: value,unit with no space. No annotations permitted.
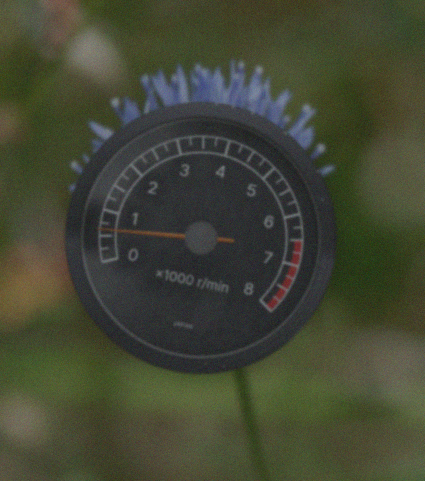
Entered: 625,rpm
